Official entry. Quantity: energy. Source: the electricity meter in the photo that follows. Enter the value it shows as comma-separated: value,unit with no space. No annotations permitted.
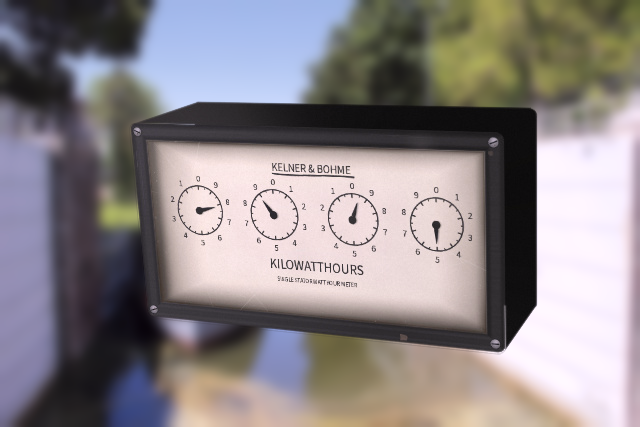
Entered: 7895,kWh
